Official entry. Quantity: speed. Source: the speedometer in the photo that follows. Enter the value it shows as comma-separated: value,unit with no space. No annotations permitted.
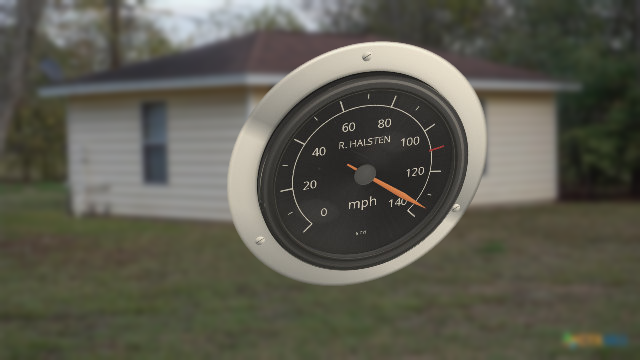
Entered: 135,mph
